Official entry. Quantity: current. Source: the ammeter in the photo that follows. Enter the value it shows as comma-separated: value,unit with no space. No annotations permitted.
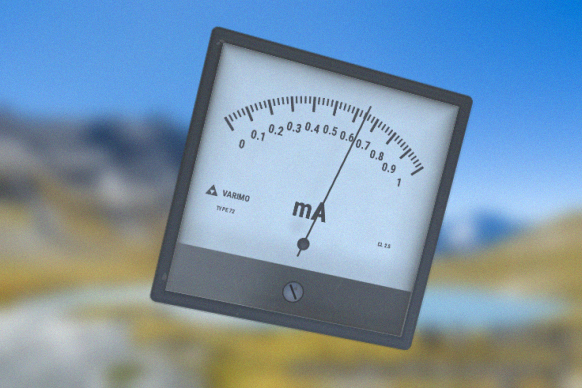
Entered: 0.64,mA
